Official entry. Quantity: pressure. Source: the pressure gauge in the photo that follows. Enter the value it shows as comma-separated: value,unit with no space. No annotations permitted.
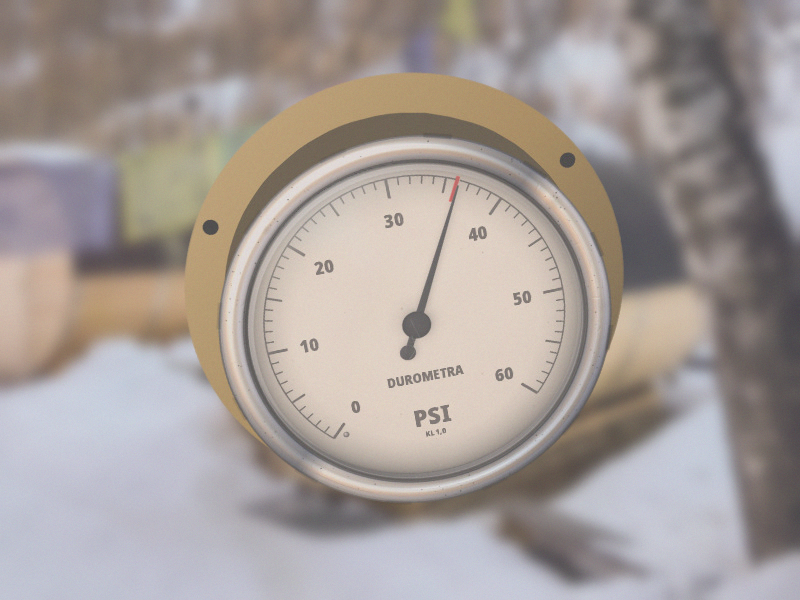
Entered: 36,psi
